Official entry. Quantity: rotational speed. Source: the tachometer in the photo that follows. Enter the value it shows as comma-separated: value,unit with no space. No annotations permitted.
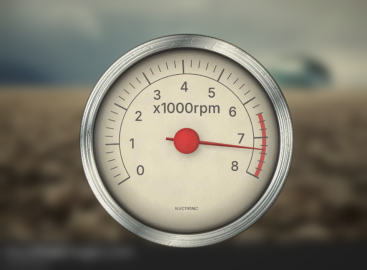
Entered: 7300,rpm
